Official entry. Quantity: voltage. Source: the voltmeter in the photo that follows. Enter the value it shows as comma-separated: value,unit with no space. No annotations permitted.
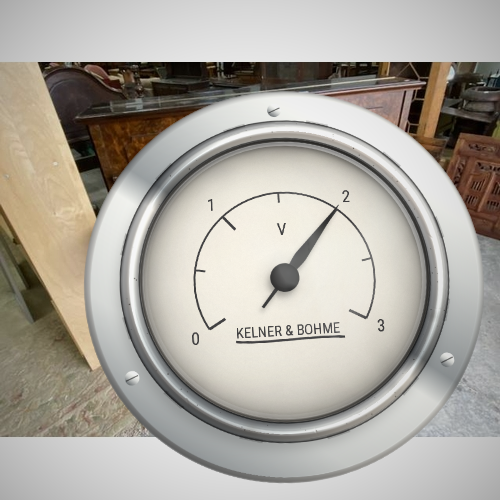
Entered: 2,V
